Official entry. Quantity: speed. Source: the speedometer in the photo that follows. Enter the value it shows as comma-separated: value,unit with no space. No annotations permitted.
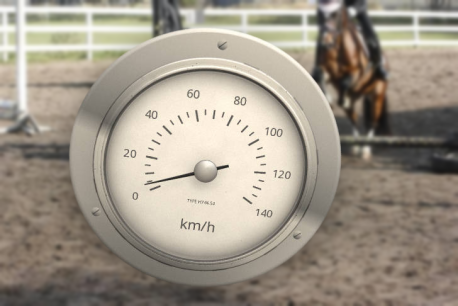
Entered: 5,km/h
